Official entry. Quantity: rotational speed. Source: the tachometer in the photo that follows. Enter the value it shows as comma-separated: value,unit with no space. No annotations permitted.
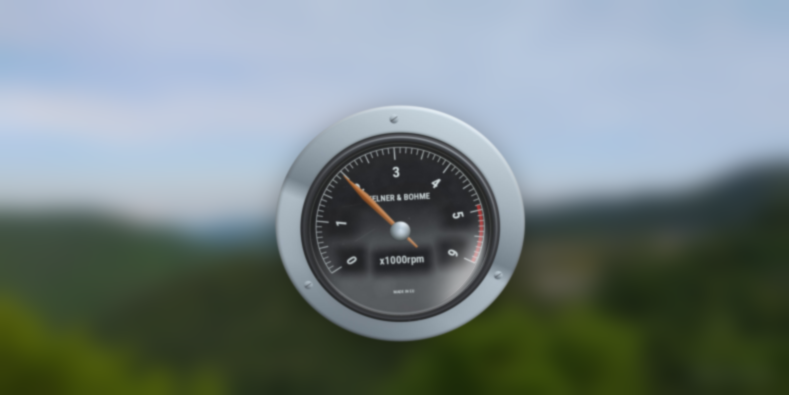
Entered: 2000,rpm
